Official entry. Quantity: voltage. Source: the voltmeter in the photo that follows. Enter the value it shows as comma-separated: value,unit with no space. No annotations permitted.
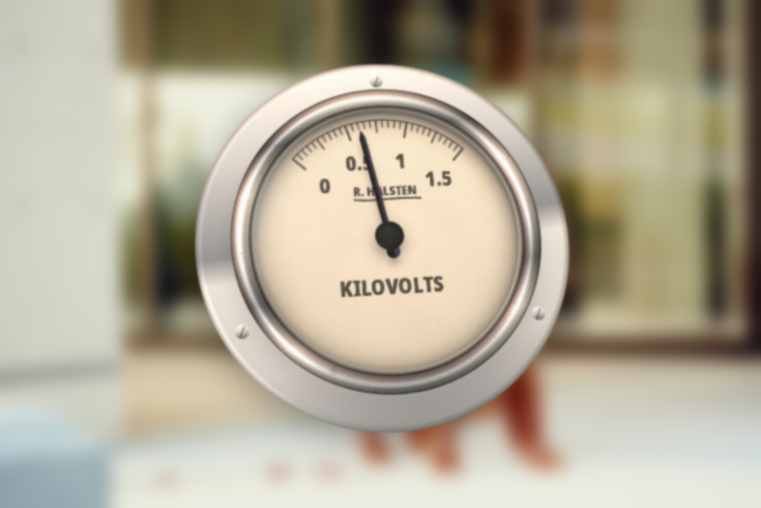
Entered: 0.6,kV
